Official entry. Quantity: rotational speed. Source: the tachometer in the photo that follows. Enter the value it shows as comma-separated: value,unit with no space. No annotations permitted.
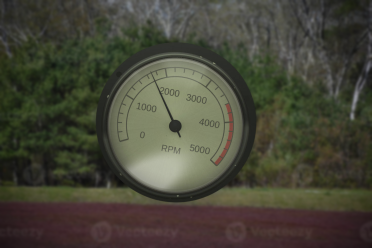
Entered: 1700,rpm
